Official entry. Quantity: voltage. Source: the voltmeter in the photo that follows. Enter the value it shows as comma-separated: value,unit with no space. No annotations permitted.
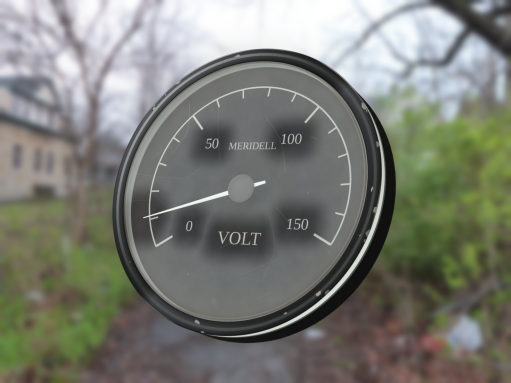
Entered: 10,V
